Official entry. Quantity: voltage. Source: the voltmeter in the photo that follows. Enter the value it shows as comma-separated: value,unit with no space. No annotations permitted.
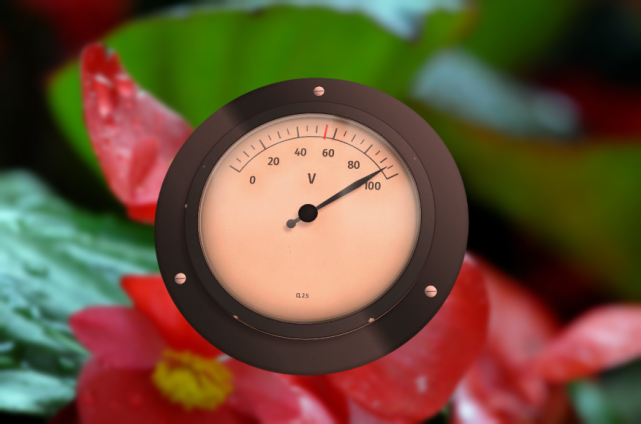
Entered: 95,V
